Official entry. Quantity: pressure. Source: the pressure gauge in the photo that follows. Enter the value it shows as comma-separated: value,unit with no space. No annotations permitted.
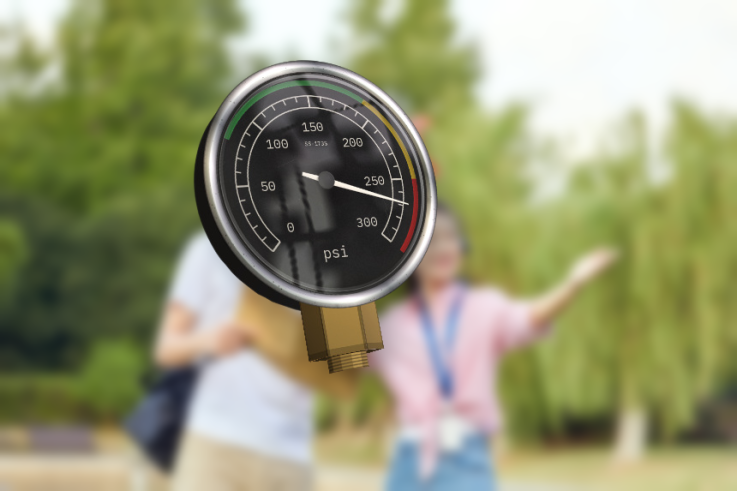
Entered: 270,psi
